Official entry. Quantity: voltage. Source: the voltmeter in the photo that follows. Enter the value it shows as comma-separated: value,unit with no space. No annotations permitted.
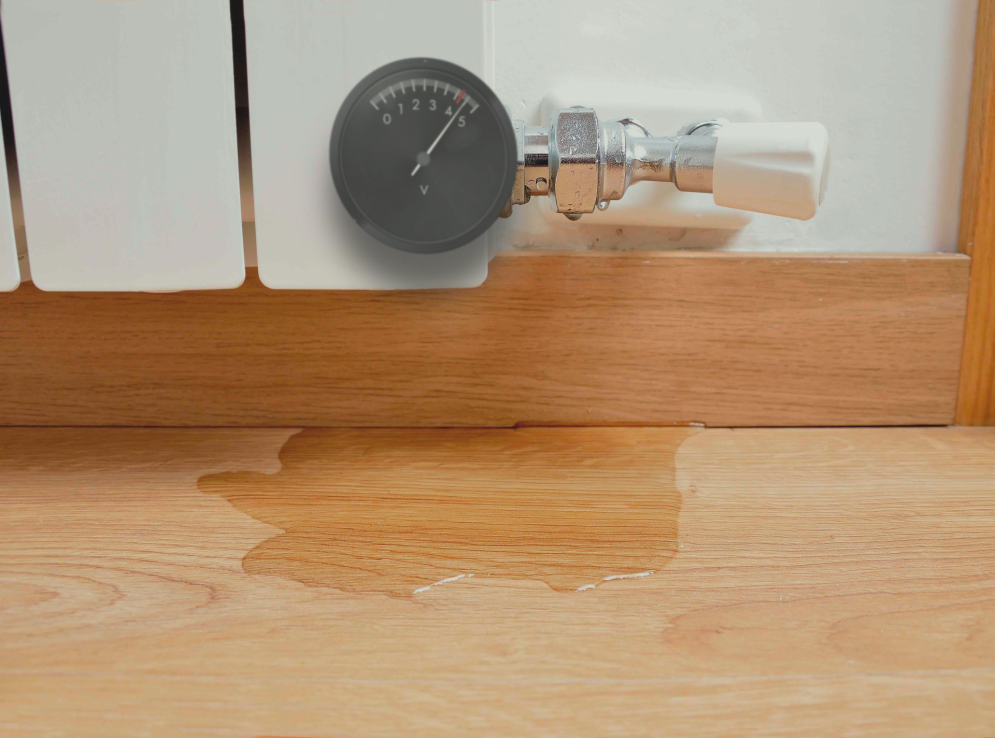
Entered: 4.5,V
